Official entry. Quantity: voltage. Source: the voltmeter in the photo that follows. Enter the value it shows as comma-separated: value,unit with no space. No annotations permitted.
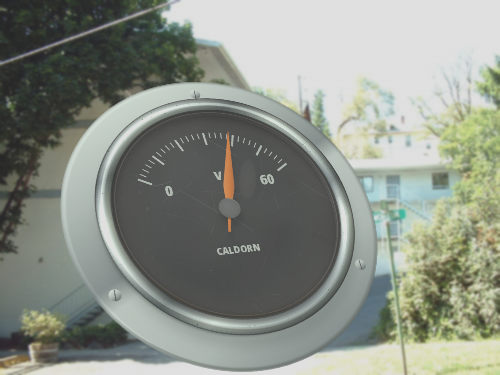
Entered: 38,V
